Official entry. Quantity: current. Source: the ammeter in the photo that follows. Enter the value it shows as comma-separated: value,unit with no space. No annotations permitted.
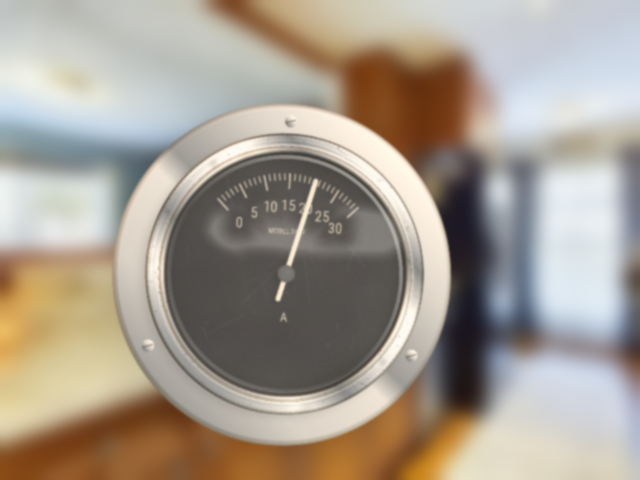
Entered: 20,A
